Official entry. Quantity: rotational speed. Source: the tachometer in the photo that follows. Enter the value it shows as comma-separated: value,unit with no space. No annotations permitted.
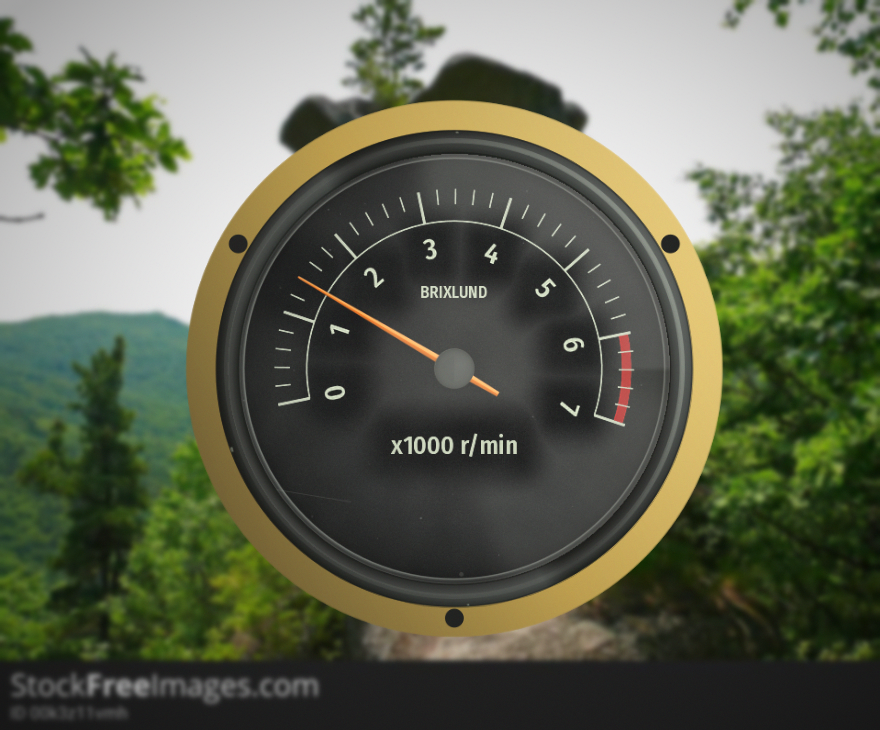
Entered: 1400,rpm
